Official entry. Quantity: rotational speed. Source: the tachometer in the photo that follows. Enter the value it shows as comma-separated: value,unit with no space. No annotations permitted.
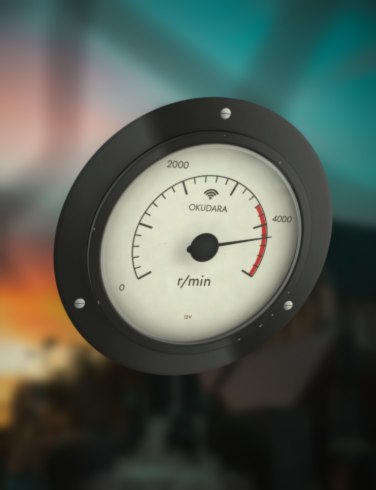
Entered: 4200,rpm
